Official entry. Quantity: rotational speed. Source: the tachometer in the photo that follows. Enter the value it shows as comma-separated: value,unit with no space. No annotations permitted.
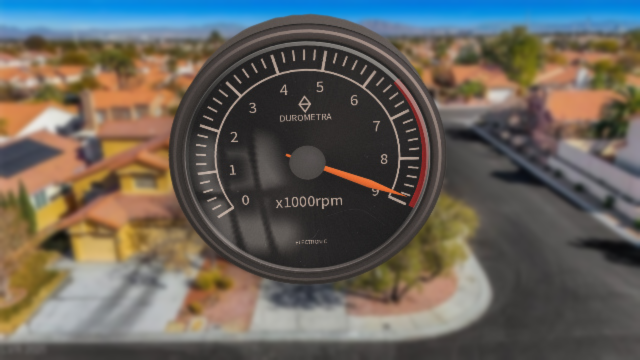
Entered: 8800,rpm
